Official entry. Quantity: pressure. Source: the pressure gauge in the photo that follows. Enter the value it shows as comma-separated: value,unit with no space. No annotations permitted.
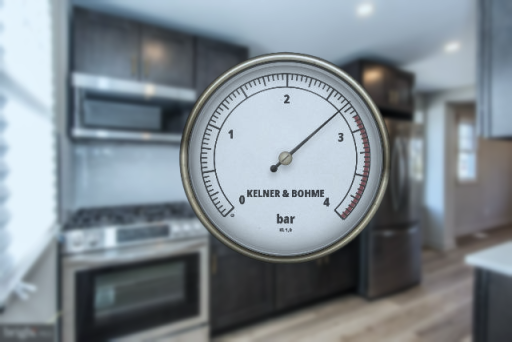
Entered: 2.7,bar
